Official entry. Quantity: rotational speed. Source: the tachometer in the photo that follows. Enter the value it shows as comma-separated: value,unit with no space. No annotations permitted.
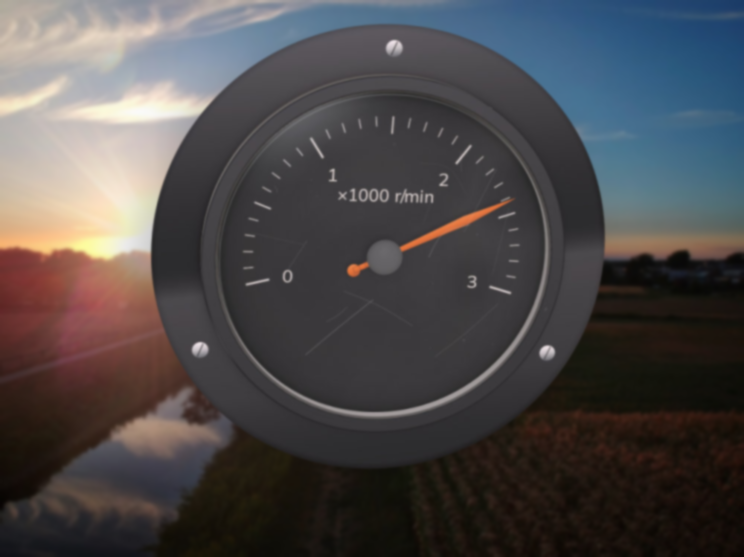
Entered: 2400,rpm
